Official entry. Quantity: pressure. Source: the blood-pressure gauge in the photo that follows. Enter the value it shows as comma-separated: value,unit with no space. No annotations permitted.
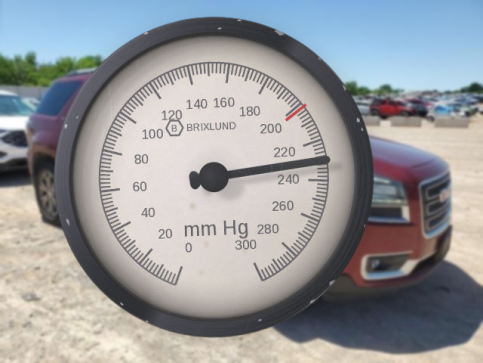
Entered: 230,mmHg
